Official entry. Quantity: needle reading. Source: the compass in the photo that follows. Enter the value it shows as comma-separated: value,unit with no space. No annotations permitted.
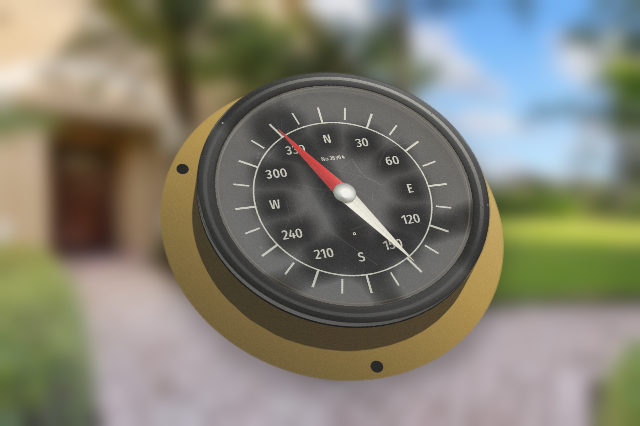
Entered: 330,°
